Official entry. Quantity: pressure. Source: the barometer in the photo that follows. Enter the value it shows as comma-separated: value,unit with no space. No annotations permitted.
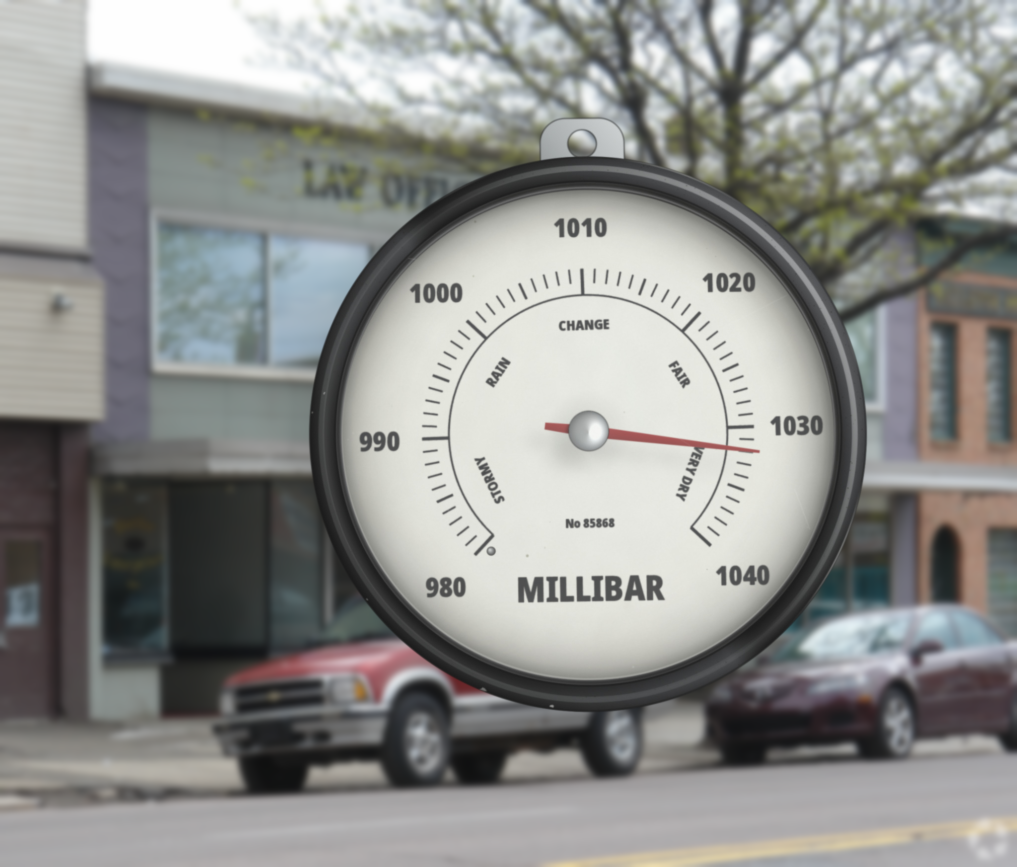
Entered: 1032,mbar
